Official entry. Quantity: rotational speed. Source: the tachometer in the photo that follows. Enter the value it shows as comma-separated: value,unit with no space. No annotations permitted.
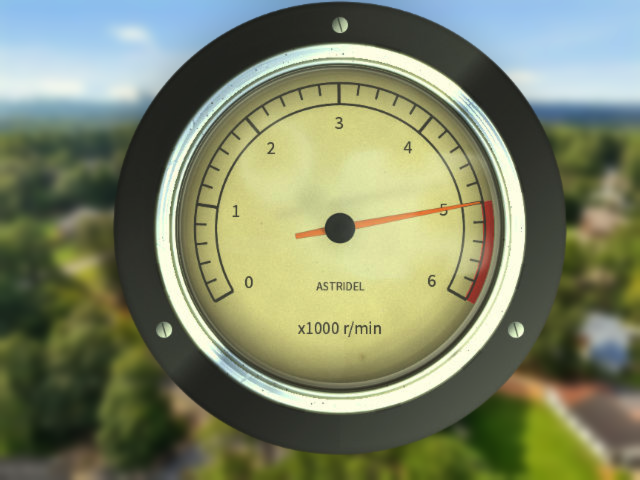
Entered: 5000,rpm
